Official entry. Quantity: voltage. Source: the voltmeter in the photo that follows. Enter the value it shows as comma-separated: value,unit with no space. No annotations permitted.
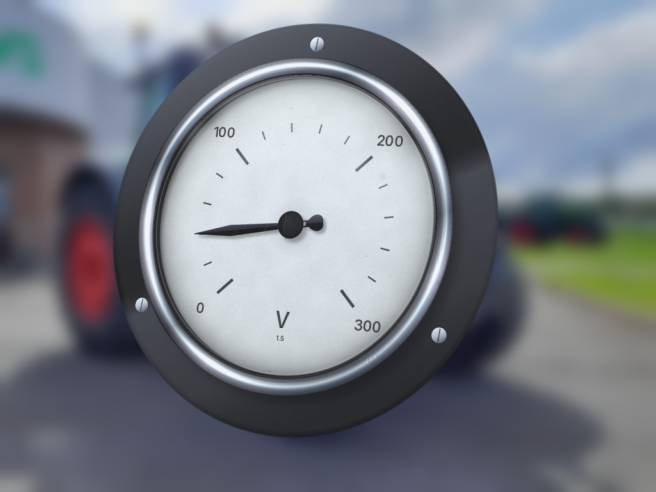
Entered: 40,V
